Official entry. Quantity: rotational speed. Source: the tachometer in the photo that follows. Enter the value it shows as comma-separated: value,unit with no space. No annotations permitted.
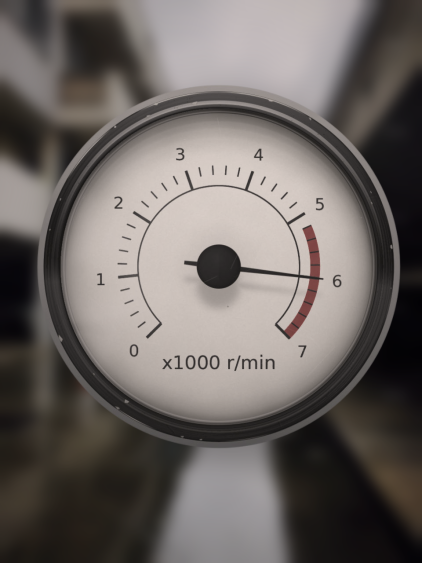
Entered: 6000,rpm
